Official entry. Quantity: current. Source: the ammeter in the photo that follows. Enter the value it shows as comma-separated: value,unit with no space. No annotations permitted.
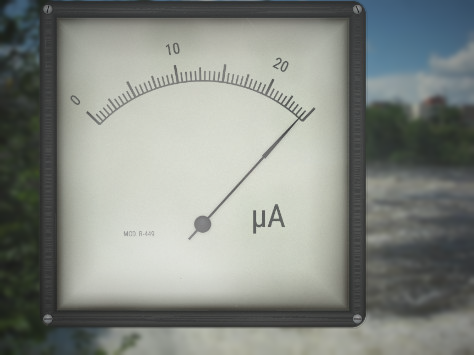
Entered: 24.5,µA
